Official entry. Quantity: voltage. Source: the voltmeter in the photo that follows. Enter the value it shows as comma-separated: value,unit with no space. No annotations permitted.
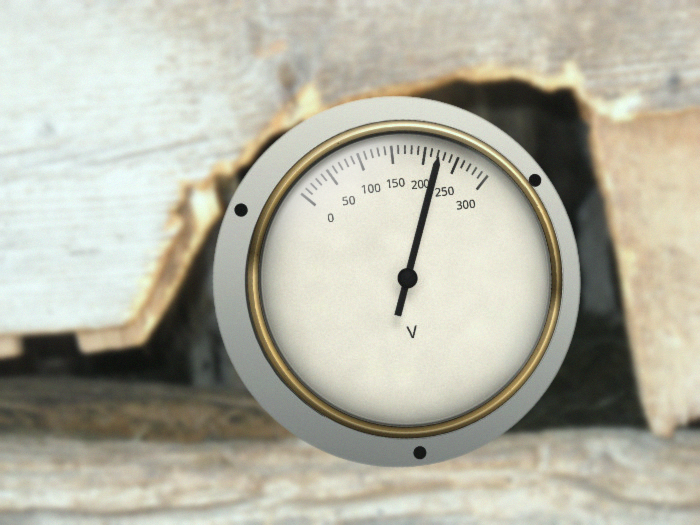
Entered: 220,V
